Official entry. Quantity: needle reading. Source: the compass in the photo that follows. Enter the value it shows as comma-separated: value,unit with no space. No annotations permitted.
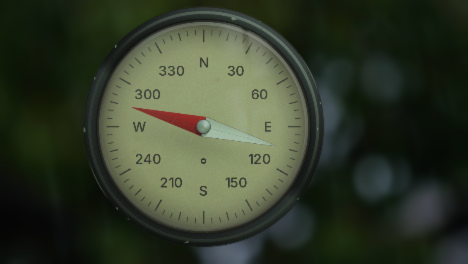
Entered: 285,°
